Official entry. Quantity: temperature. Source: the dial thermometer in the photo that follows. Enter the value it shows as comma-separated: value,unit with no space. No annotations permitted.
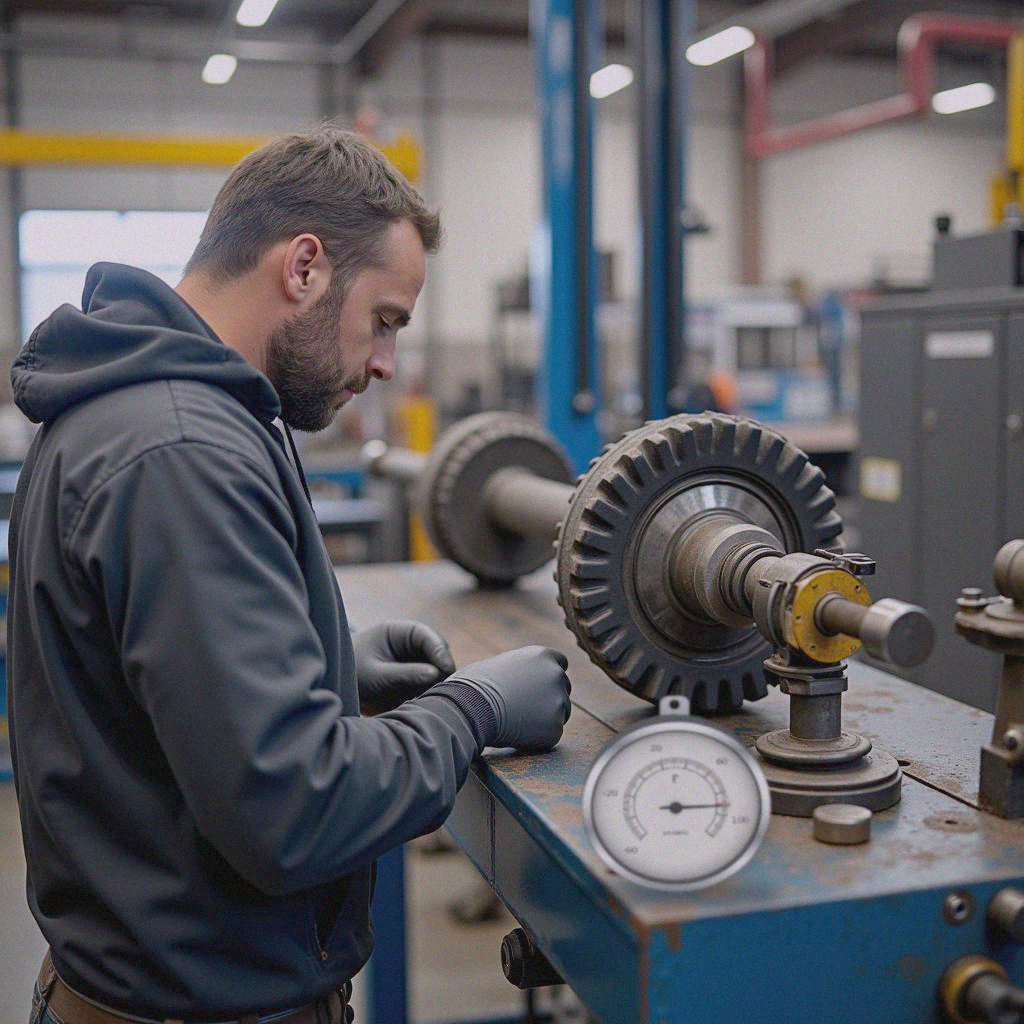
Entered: 90,°F
